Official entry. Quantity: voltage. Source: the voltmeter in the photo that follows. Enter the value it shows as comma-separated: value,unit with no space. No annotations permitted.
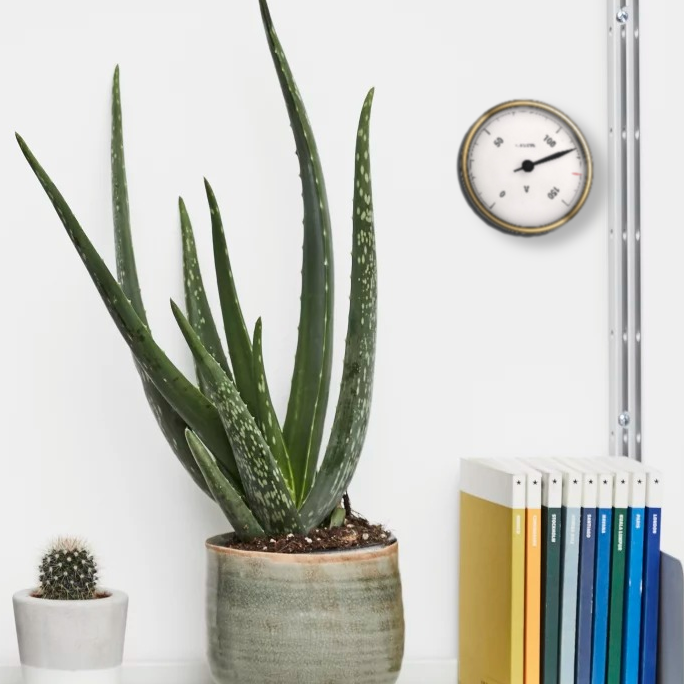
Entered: 115,V
